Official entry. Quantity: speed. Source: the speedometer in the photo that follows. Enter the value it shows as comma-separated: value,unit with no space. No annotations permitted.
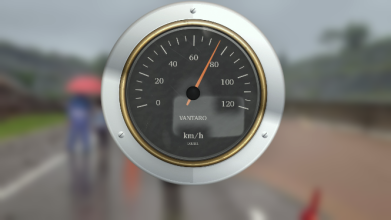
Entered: 75,km/h
